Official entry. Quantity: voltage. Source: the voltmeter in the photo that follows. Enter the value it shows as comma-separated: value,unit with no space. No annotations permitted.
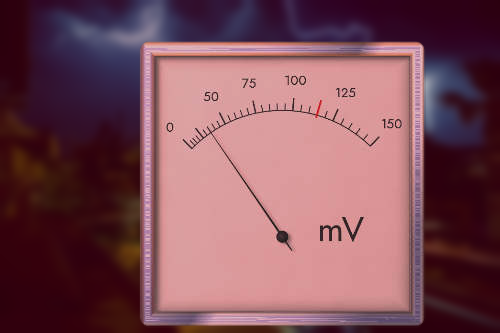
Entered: 35,mV
